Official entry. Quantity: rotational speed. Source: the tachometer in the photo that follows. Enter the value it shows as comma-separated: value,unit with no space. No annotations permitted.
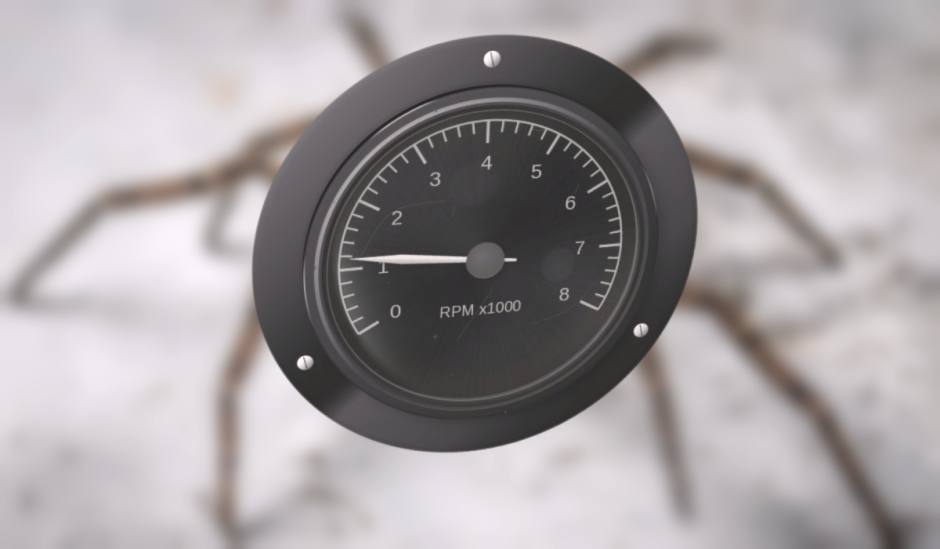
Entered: 1200,rpm
